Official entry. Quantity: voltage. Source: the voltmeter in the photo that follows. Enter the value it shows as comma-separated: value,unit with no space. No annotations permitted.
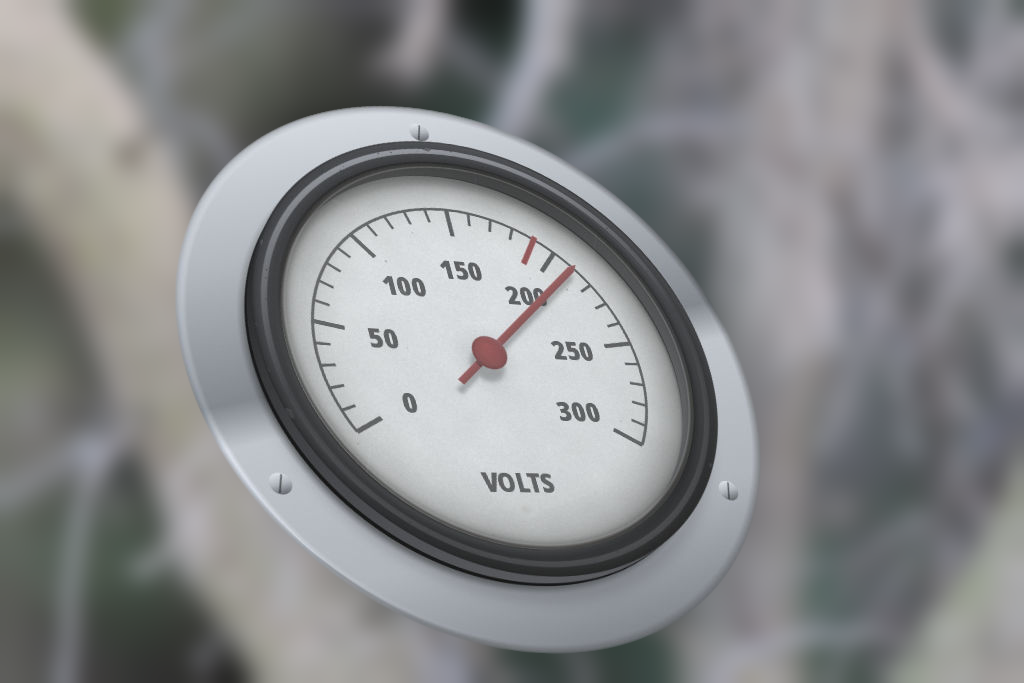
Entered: 210,V
